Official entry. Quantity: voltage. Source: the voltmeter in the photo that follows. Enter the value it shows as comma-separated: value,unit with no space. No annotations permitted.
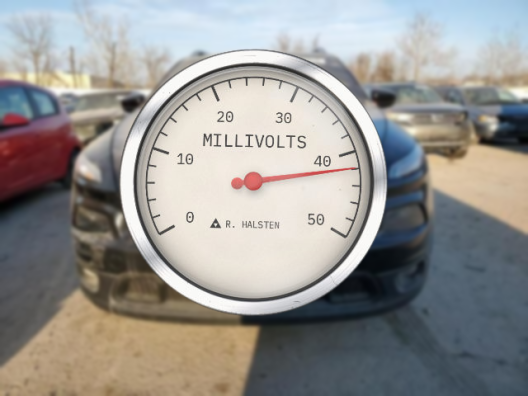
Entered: 42,mV
